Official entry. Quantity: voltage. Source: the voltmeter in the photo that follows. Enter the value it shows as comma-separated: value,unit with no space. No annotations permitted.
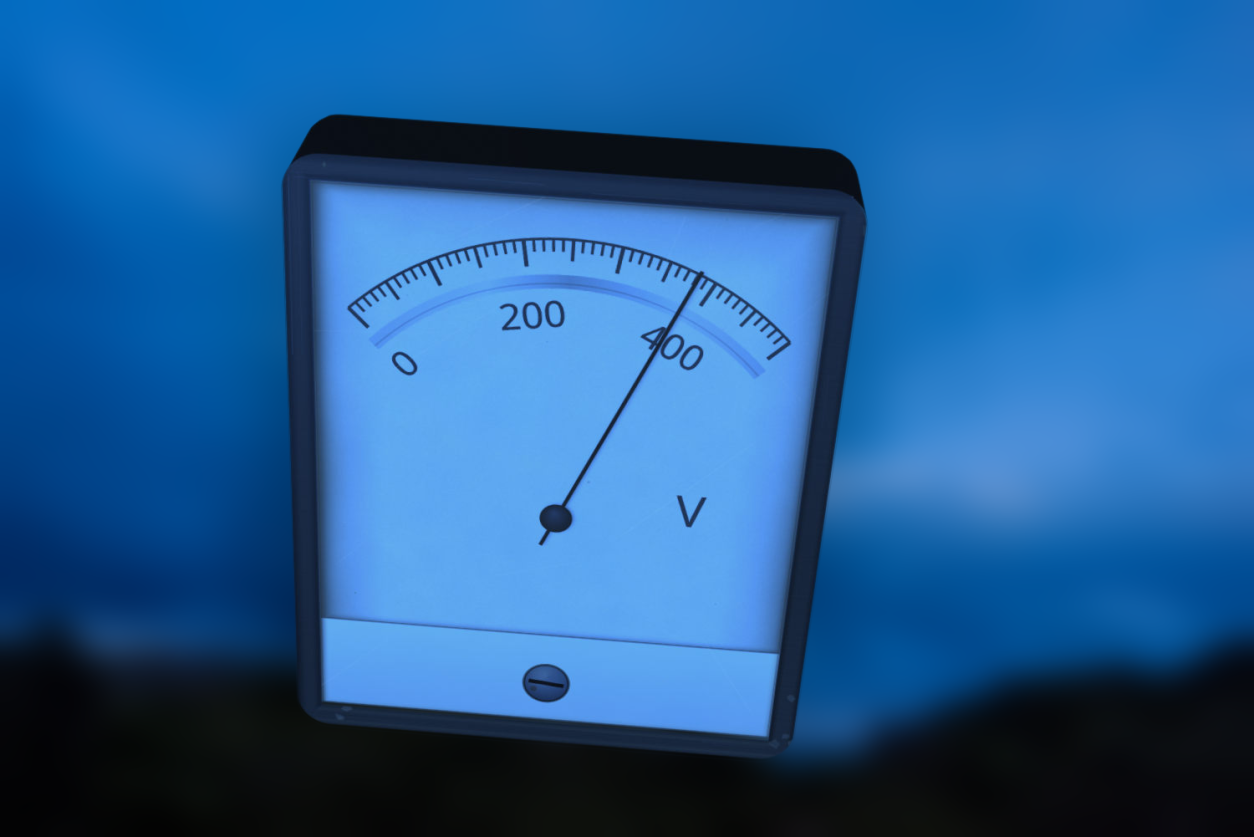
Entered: 380,V
